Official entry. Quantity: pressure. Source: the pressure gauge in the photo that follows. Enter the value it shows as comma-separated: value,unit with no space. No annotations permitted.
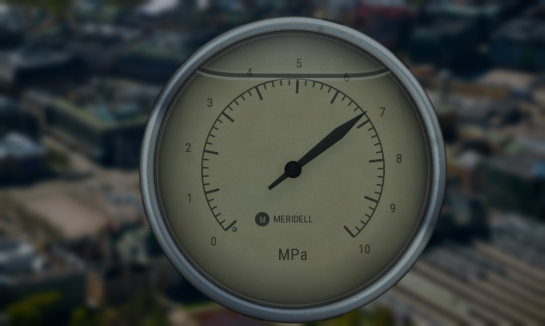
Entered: 6.8,MPa
